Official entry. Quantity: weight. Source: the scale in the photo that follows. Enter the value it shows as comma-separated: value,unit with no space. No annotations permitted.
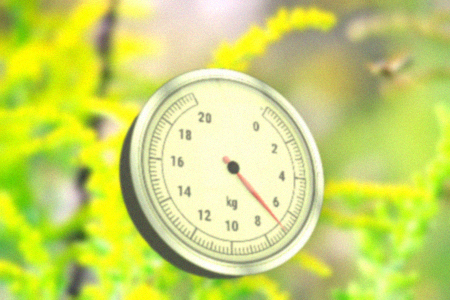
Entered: 7,kg
